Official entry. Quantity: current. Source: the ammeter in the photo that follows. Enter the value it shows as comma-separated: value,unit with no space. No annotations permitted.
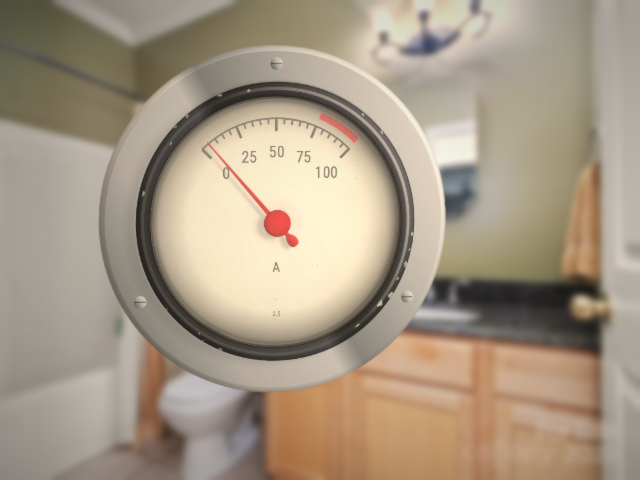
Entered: 5,A
